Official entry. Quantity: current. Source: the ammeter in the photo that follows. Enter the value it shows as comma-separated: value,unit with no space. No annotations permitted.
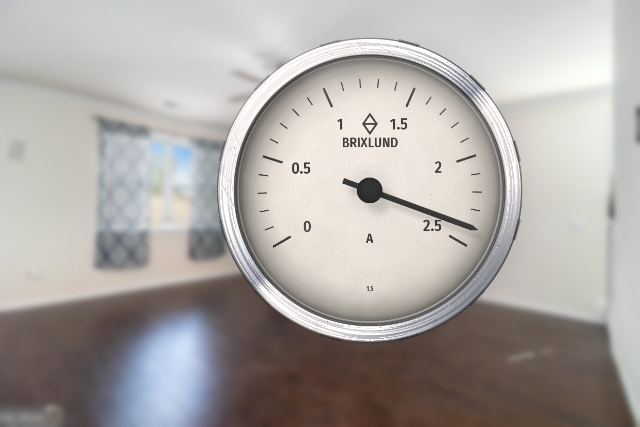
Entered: 2.4,A
